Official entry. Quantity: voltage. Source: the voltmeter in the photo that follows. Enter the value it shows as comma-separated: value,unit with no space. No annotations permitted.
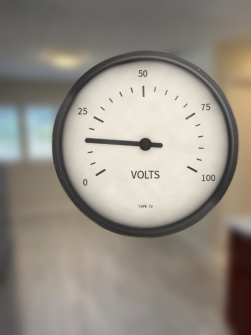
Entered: 15,V
